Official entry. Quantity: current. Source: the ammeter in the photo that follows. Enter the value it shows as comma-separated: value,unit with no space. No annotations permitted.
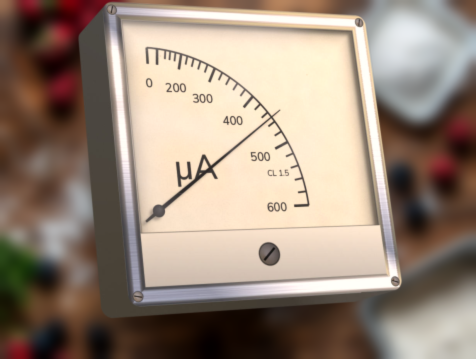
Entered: 450,µA
